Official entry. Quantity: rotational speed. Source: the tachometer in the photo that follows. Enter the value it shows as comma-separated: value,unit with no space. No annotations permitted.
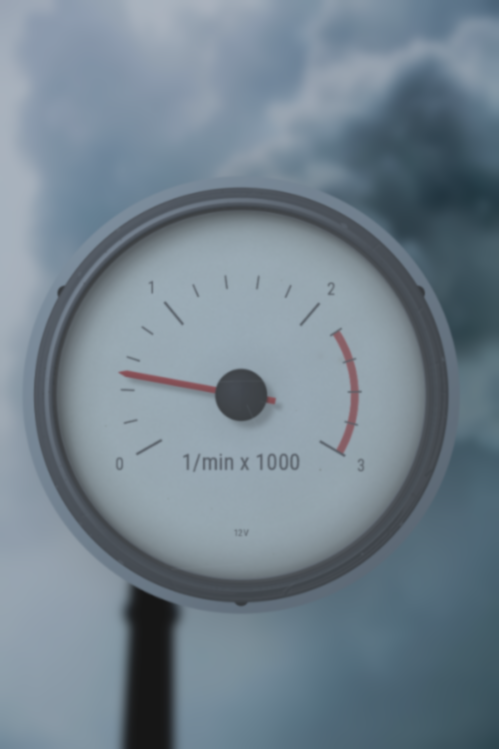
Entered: 500,rpm
